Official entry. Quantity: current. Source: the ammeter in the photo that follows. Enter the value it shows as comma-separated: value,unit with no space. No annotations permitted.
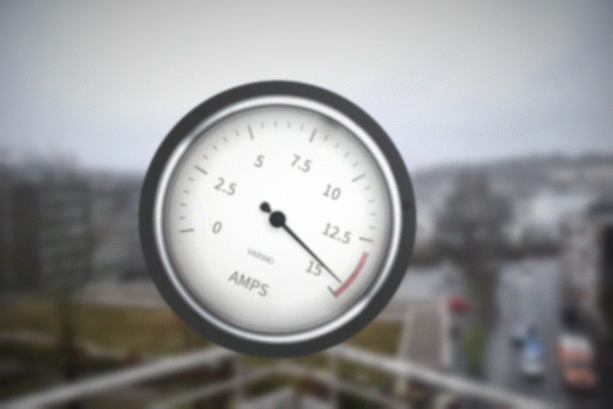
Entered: 14.5,A
